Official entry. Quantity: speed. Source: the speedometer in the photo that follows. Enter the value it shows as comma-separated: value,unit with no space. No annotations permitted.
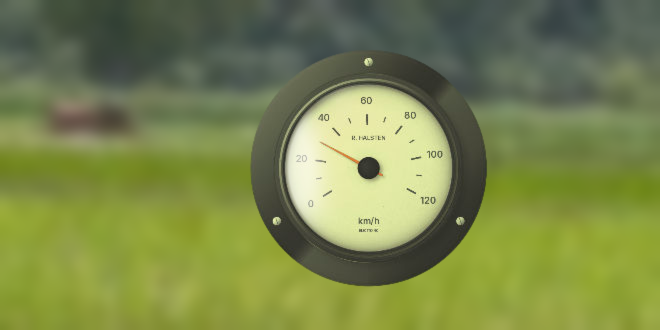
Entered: 30,km/h
